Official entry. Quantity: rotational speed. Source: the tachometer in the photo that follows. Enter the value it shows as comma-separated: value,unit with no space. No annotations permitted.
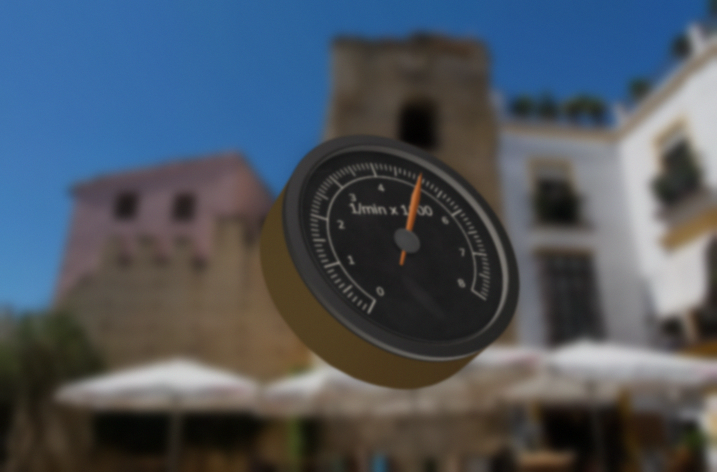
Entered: 5000,rpm
